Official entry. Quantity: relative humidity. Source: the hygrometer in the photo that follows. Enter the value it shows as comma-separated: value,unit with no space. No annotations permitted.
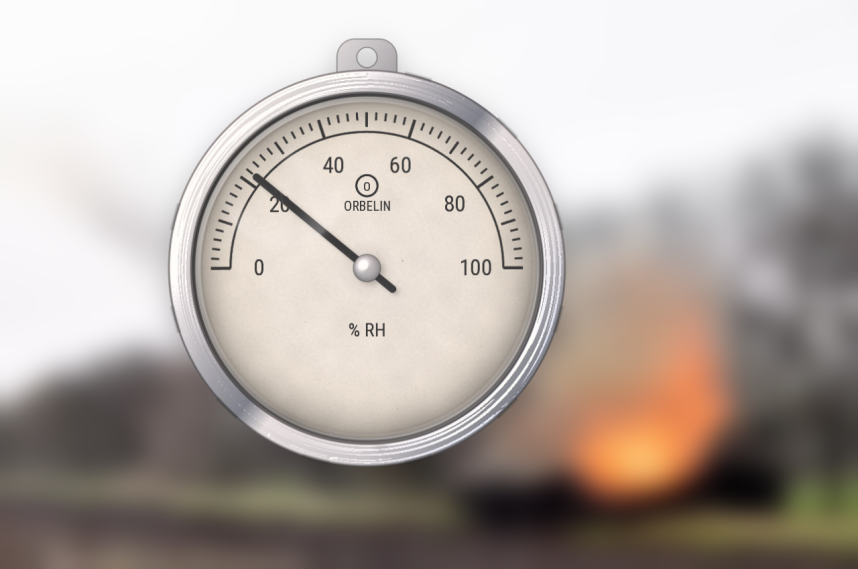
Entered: 22,%
